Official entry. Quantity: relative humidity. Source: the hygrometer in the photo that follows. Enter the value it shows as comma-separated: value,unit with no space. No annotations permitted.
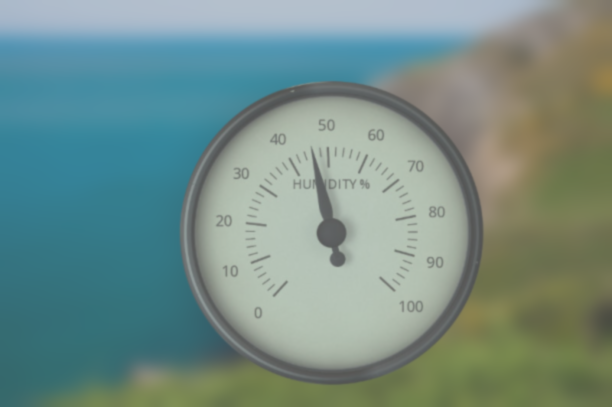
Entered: 46,%
